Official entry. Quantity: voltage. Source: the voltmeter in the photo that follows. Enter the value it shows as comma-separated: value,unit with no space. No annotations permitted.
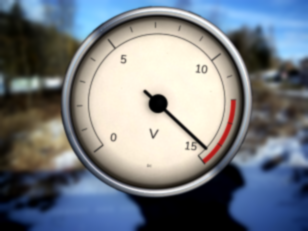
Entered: 14.5,V
